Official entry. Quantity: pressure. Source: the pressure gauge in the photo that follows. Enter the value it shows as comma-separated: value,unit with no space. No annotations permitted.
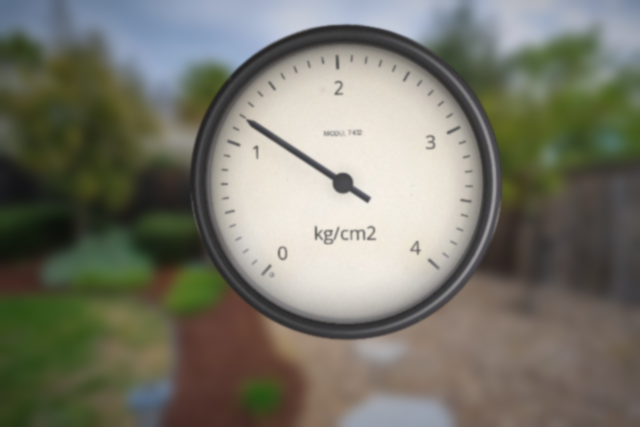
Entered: 1.2,kg/cm²
